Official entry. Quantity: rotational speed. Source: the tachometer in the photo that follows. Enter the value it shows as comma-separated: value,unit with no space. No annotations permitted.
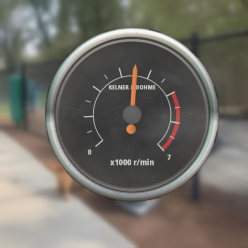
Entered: 3500,rpm
